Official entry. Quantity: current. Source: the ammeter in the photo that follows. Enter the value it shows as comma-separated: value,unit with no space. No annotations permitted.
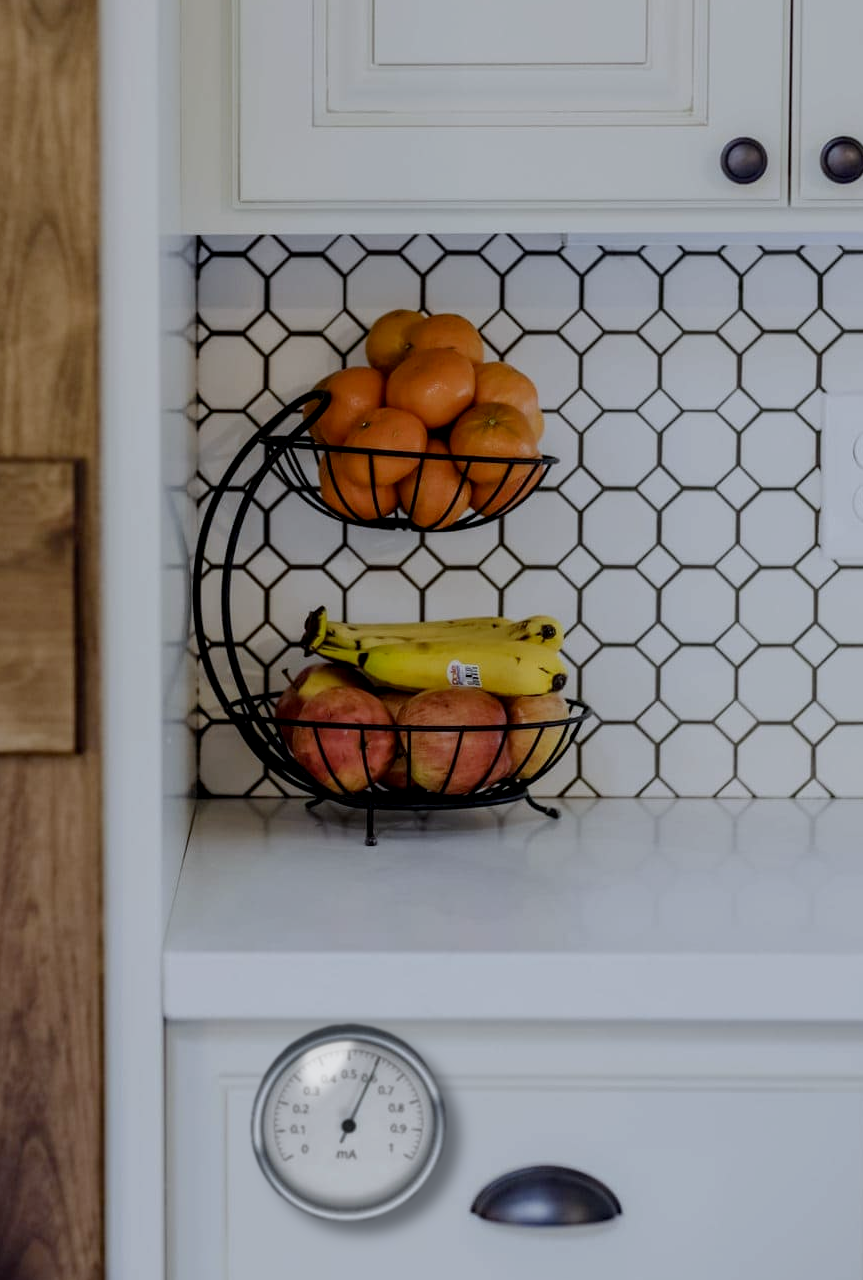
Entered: 0.6,mA
